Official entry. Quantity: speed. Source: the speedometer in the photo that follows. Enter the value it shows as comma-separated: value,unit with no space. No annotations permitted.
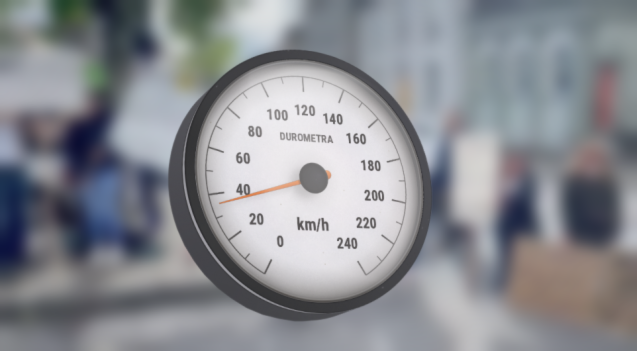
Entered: 35,km/h
